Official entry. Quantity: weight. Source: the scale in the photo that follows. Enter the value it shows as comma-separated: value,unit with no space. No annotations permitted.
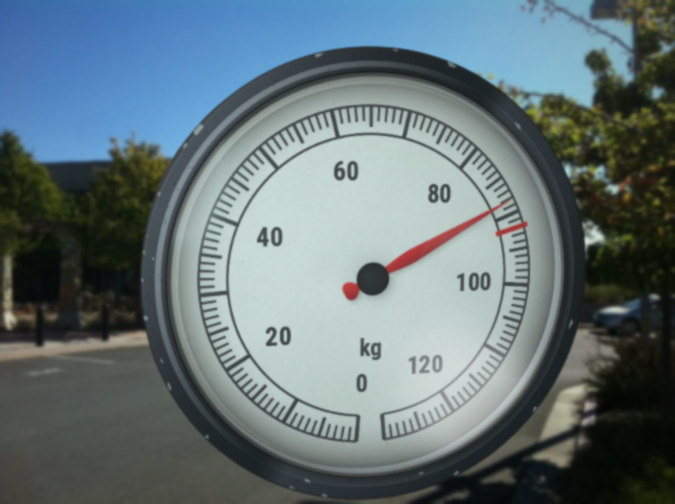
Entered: 88,kg
